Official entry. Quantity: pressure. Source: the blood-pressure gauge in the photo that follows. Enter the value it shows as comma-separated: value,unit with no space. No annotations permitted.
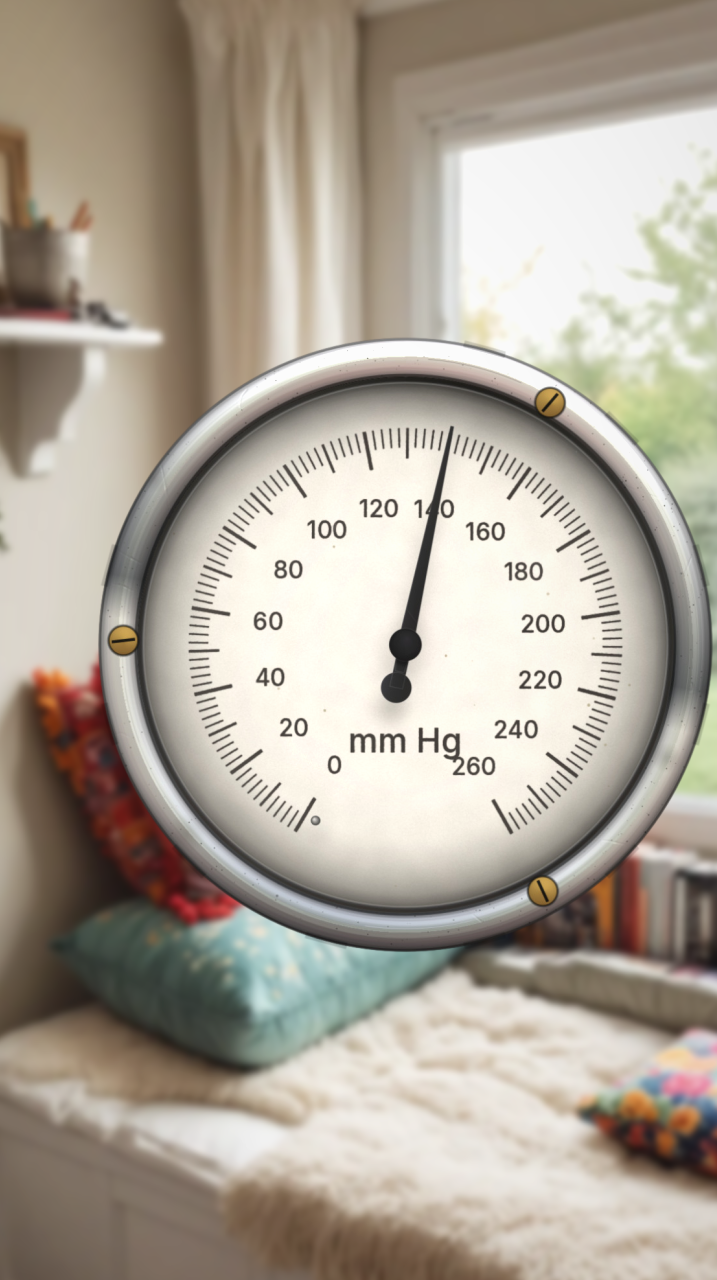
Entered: 140,mmHg
